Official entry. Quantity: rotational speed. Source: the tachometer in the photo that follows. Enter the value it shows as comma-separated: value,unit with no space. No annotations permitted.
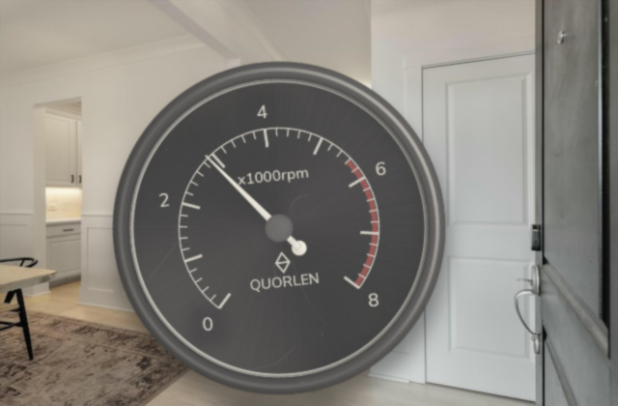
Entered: 2900,rpm
